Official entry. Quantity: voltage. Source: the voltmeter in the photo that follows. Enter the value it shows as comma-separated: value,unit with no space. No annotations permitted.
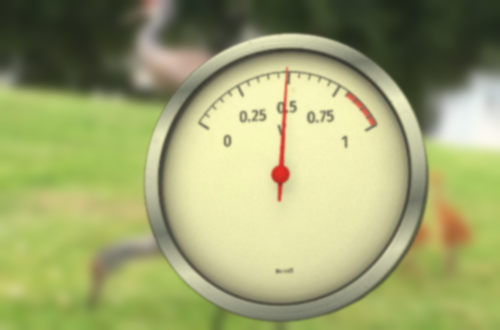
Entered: 0.5,V
